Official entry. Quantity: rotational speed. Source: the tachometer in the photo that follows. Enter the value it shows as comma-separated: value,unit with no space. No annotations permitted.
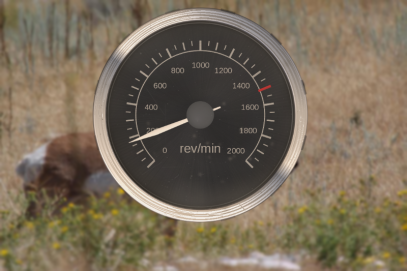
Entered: 175,rpm
